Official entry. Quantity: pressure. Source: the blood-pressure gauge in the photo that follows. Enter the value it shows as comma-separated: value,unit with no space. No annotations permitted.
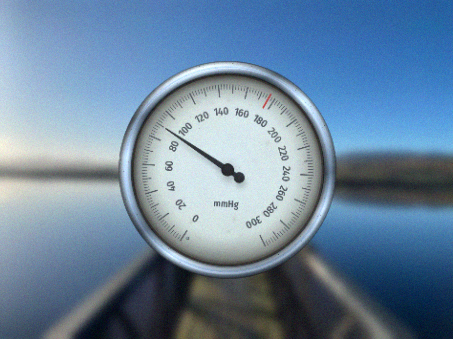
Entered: 90,mmHg
